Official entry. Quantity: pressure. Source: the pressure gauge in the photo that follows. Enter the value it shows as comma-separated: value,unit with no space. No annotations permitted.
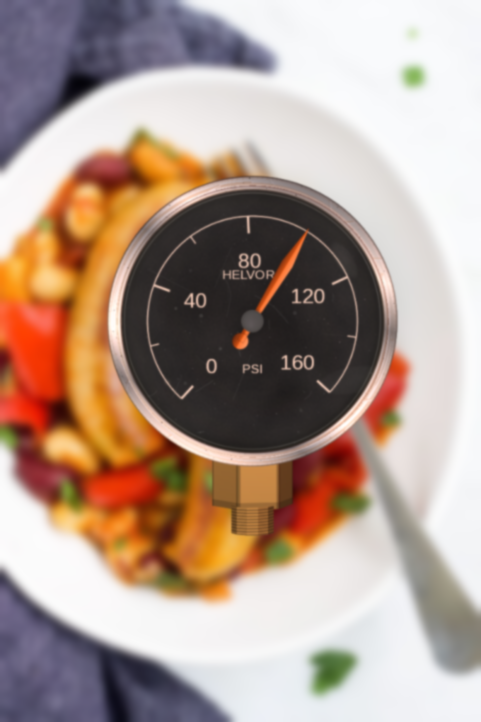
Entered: 100,psi
